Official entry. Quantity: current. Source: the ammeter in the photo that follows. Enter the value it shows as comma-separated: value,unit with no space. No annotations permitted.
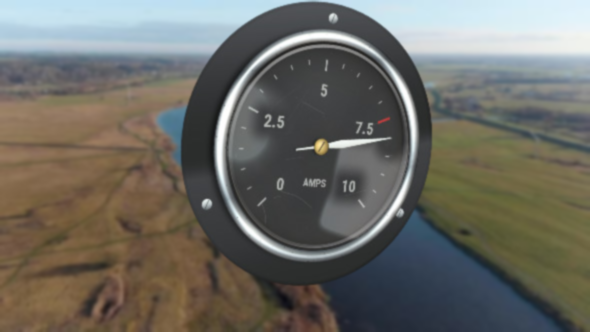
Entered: 8,A
